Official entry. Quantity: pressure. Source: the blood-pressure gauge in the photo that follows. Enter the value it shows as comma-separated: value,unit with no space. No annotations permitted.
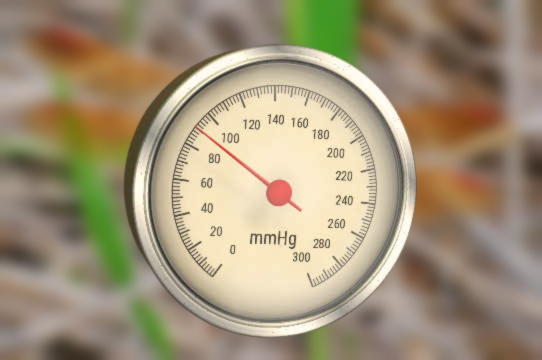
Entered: 90,mmHg
